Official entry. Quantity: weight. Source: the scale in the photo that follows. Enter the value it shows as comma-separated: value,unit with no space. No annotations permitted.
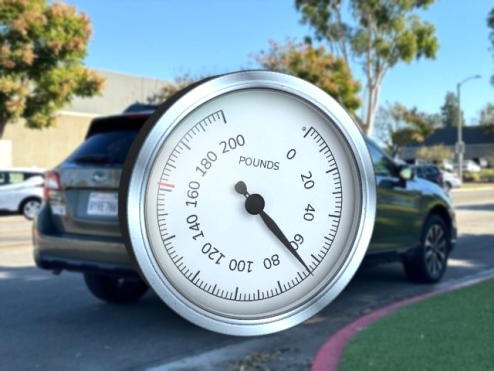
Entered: 66,lb
